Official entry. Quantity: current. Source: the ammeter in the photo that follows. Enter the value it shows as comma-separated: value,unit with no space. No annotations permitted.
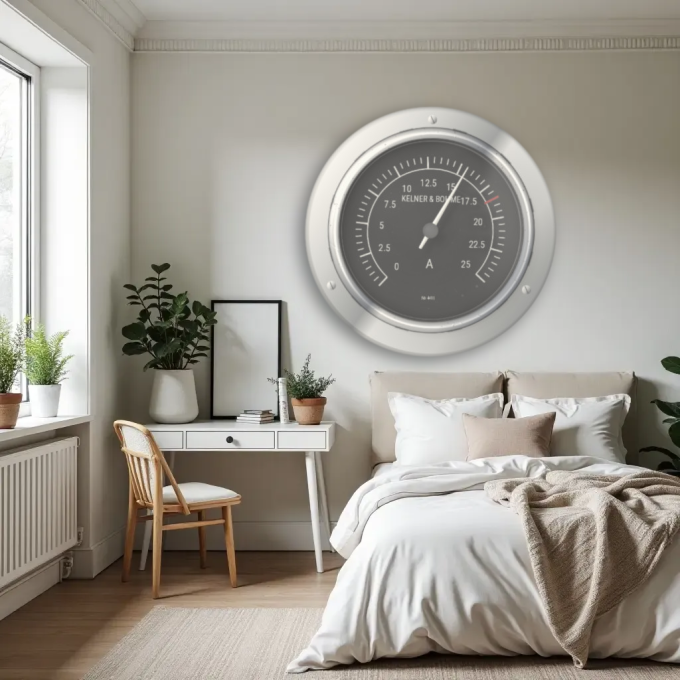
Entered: 15.5,A
